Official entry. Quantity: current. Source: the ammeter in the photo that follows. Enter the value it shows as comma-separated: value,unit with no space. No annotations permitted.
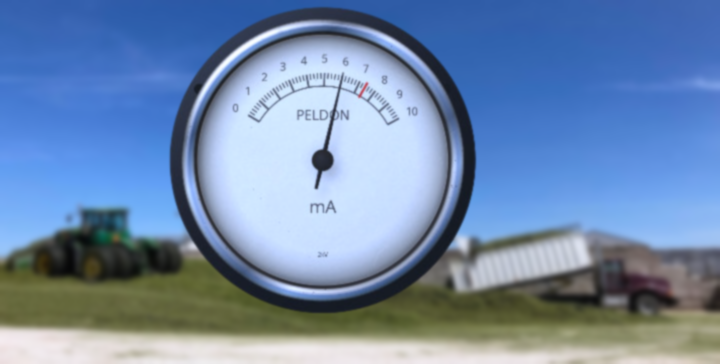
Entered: 6,mA
